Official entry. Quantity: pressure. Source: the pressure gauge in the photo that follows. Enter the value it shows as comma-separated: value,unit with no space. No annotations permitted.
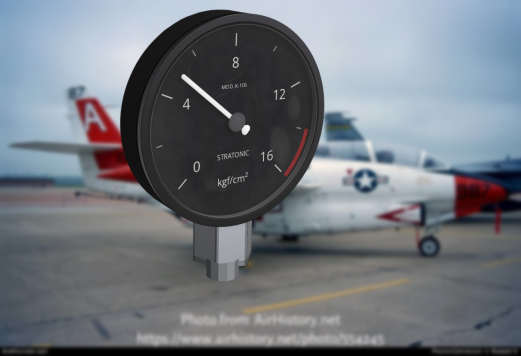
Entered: 5,kg/cm²
